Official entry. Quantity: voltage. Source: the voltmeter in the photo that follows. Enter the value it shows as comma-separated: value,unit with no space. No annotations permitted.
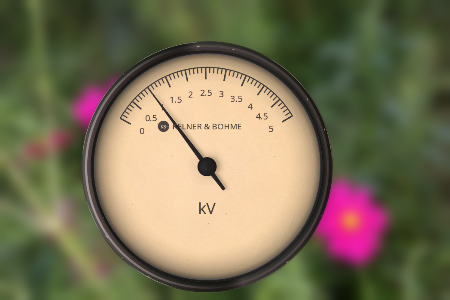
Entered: 1,kV
